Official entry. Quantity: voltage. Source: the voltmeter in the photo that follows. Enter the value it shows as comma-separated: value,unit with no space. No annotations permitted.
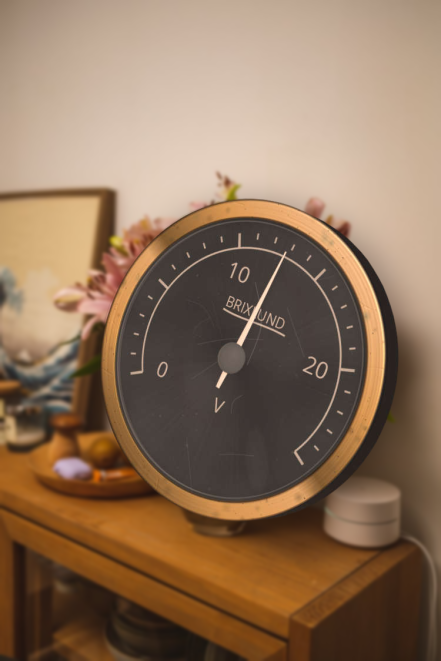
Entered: 13,V
